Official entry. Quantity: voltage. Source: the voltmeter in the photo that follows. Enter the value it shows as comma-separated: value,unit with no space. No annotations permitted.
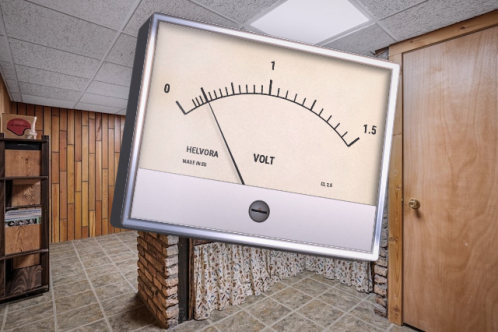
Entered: 0.5,V
